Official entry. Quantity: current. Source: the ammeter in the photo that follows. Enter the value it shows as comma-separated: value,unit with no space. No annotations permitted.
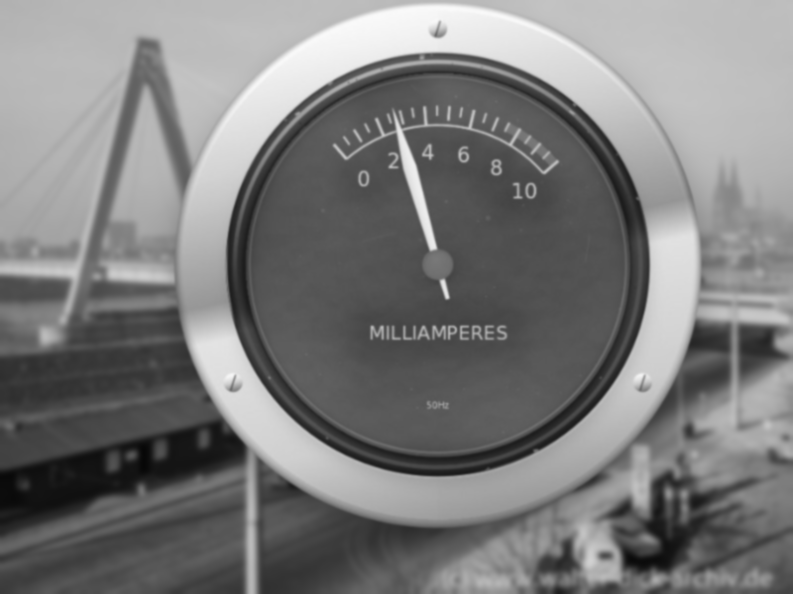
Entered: 2.75,mA
